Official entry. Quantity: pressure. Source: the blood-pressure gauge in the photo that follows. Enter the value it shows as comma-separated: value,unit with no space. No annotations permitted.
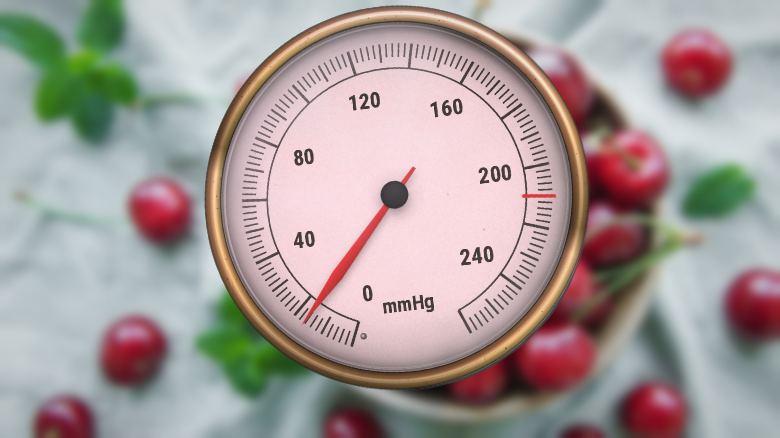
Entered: 16,mmHg
